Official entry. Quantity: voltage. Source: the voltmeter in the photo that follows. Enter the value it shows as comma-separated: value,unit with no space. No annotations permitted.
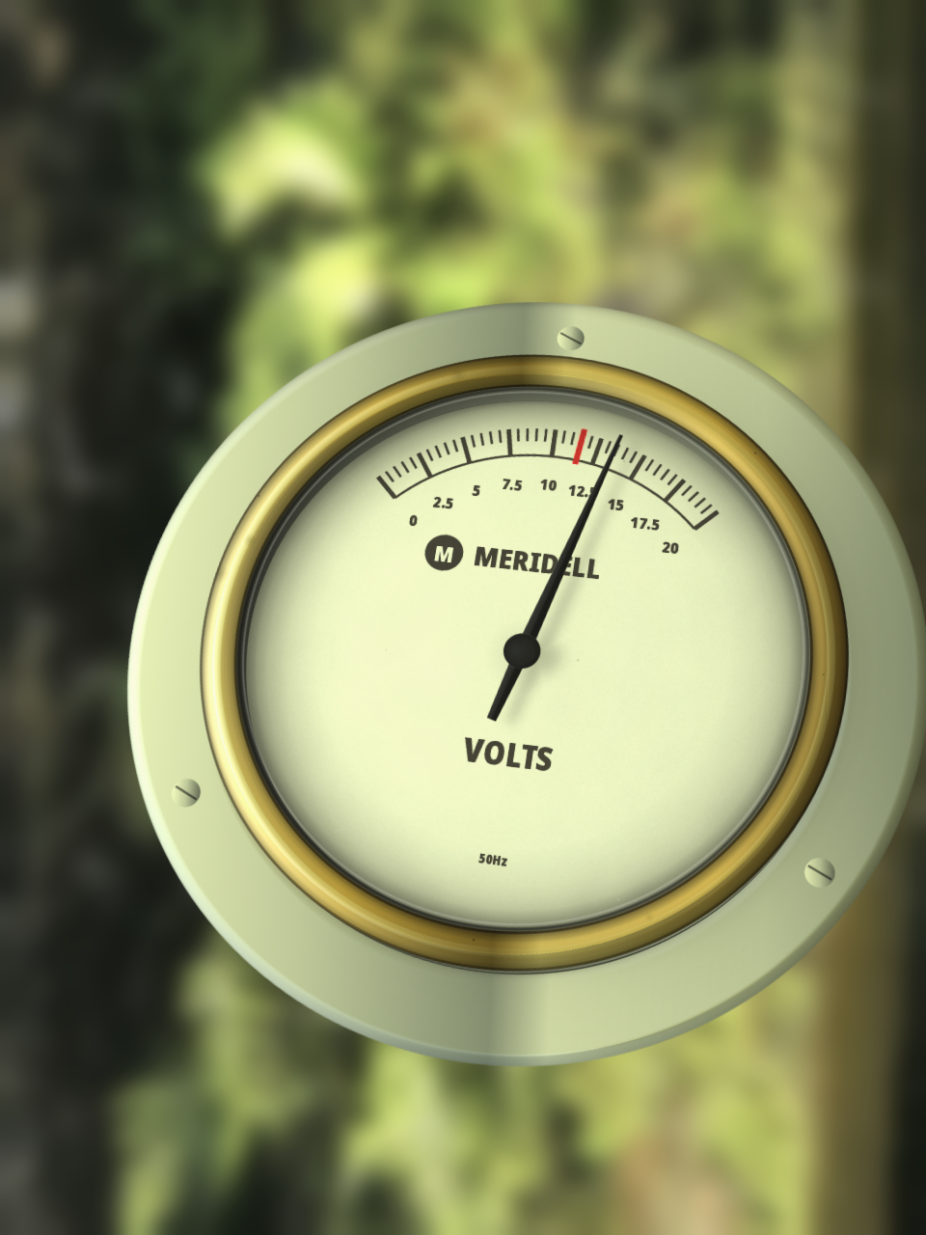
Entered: 13.5,V
